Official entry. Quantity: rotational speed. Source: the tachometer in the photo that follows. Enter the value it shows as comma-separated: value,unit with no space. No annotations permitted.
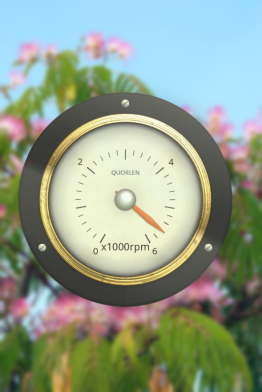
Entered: 5600,rpm
